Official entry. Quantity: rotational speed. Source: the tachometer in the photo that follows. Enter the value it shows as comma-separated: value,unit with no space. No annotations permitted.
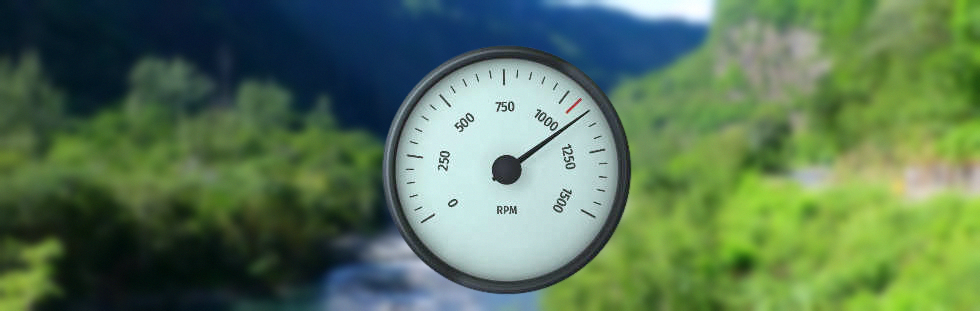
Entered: 1100,rpm
